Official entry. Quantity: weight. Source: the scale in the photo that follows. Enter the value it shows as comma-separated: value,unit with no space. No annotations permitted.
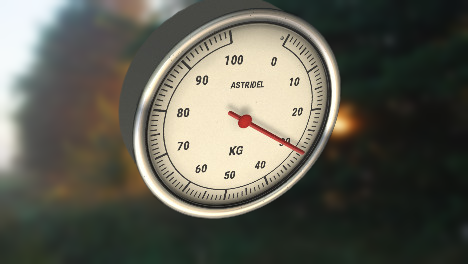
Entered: 30,kg
